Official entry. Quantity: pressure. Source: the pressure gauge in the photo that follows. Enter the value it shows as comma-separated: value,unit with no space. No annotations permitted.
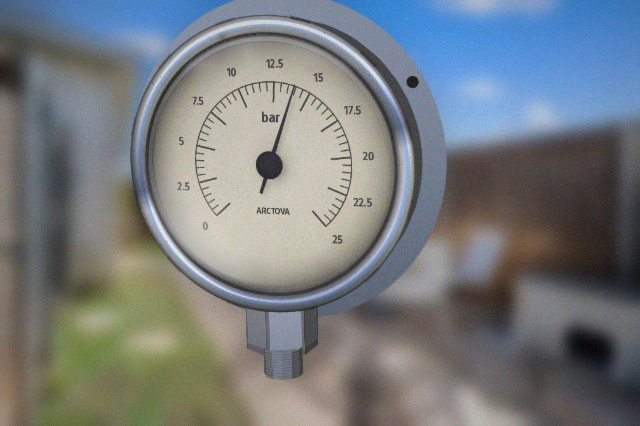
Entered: 14,bar
